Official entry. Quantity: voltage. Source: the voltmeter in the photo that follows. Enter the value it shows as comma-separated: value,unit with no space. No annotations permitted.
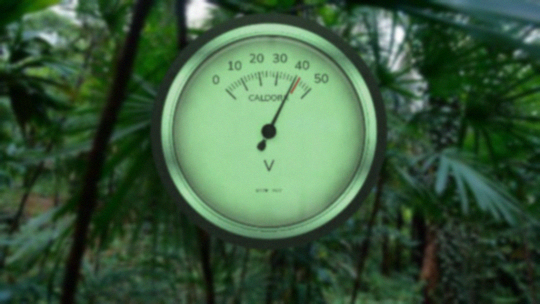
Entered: 40,V
